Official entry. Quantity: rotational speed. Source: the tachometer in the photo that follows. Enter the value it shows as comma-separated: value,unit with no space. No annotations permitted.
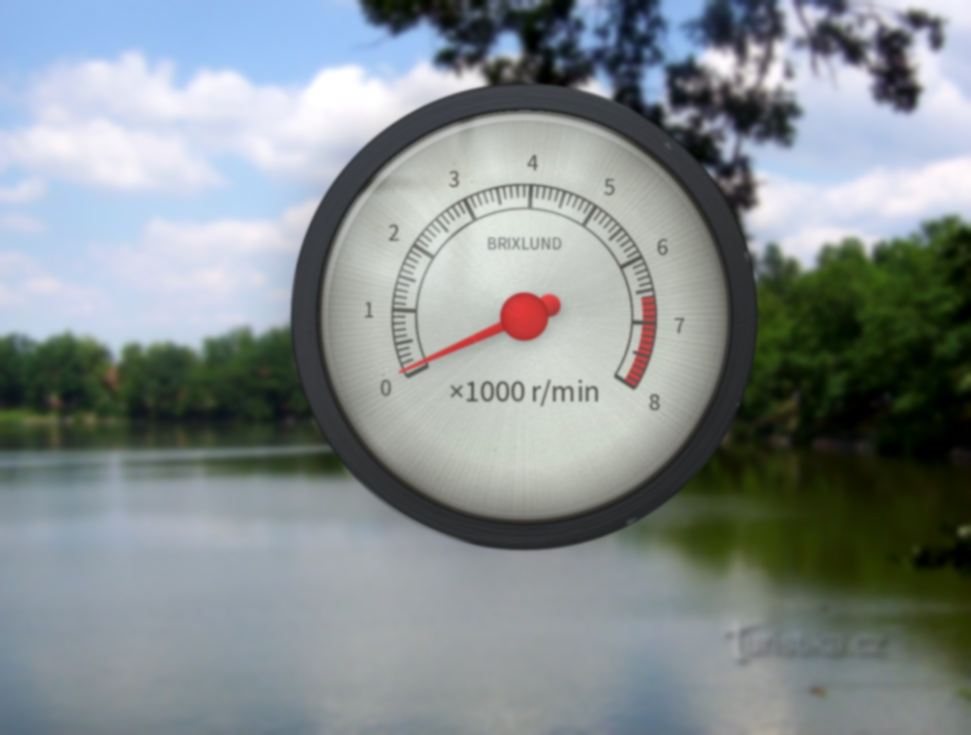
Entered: 100,rpm
